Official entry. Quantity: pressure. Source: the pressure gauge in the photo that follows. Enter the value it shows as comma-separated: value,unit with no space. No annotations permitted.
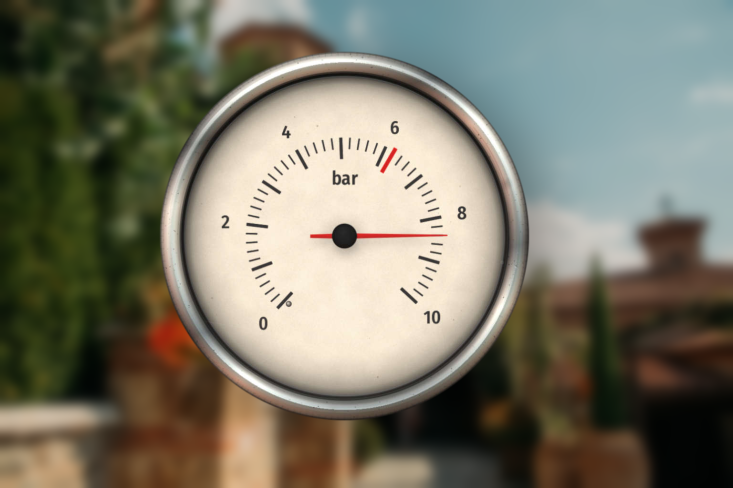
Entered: 8.4,bar
